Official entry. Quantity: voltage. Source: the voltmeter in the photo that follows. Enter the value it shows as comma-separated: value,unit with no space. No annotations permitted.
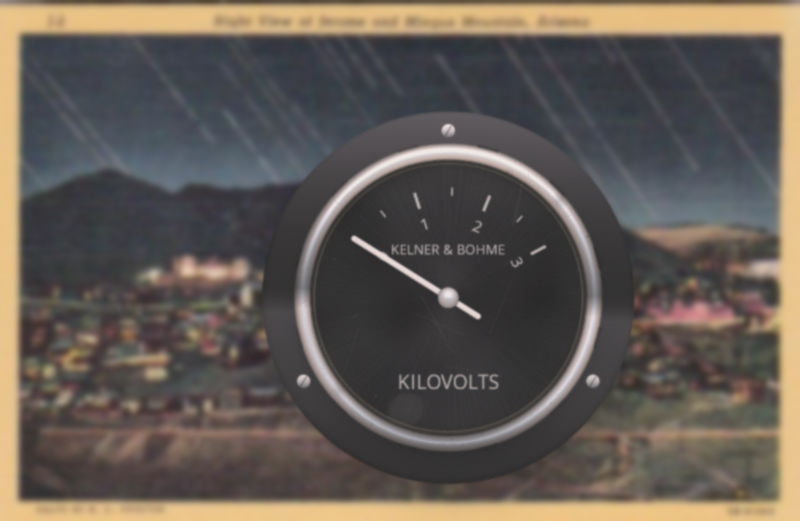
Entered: 0,kV
